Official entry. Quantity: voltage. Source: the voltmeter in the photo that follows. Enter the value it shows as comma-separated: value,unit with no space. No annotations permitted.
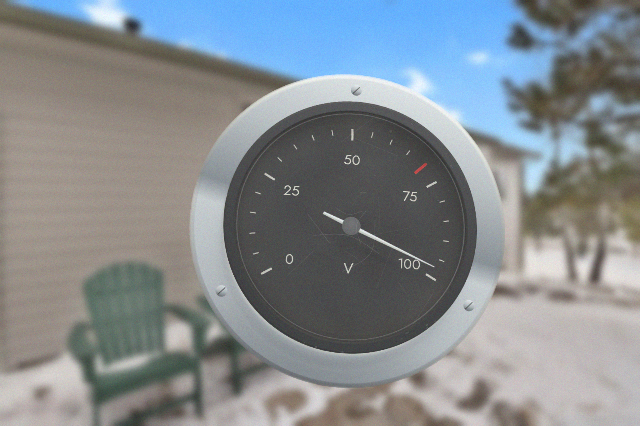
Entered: 97.5,V
